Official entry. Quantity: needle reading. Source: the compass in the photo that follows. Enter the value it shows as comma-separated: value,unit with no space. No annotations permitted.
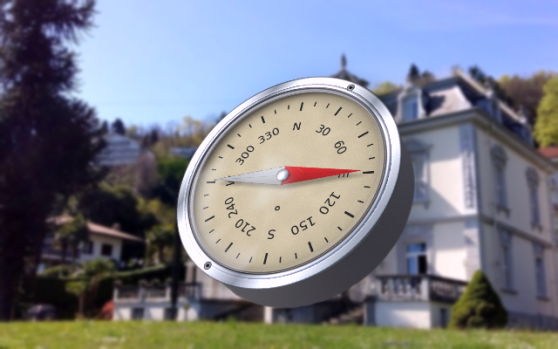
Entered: 90,°
